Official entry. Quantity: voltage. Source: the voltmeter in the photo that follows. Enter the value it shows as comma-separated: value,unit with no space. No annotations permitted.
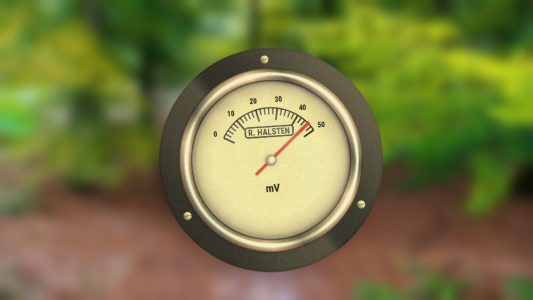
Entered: 46,mV
